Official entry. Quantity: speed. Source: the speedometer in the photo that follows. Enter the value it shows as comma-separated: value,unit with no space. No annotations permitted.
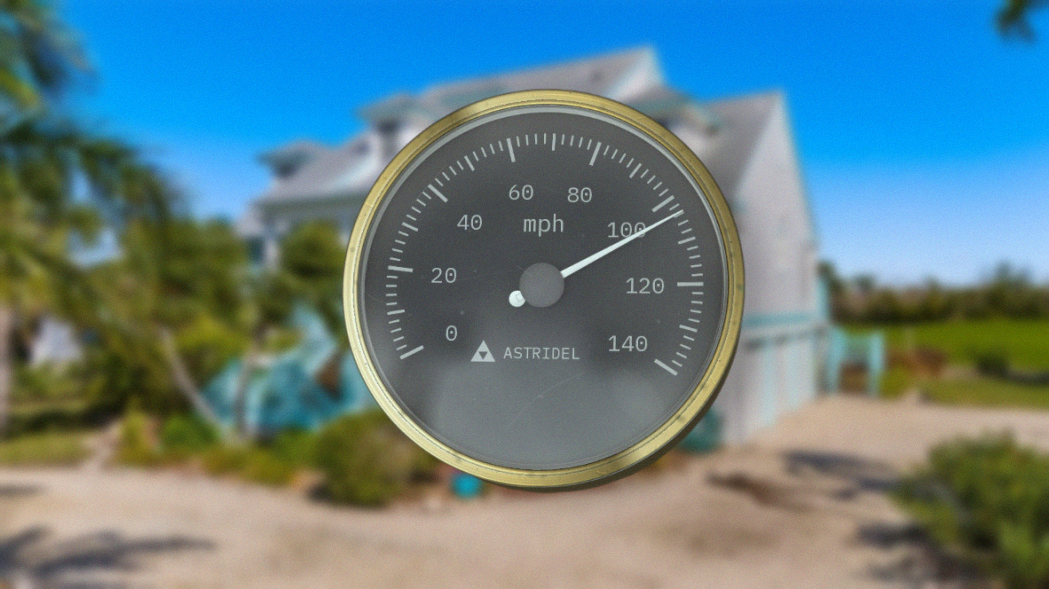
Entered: 104,mph
